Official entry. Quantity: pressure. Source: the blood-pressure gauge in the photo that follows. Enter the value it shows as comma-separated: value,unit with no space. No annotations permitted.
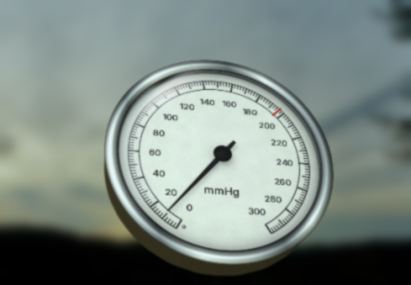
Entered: 10,mmHg
